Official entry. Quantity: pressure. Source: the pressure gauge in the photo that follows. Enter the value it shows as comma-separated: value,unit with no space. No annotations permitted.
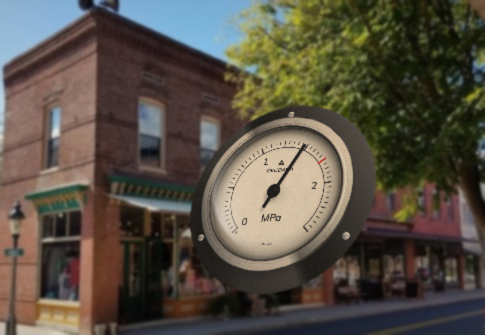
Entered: 1.5,MPa
